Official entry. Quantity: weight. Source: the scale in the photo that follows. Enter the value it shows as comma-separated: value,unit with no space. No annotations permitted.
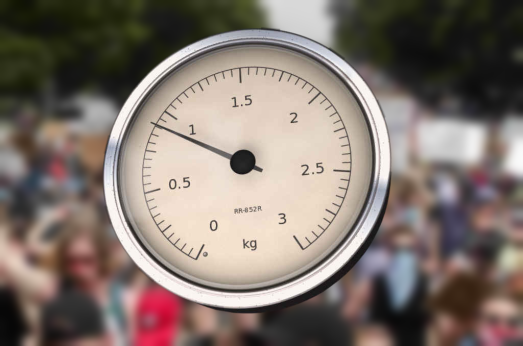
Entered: 0.9,kg
